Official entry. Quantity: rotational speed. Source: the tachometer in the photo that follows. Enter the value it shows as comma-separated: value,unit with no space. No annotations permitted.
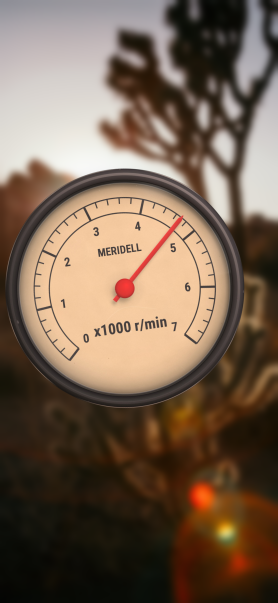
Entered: 4700,rpm
